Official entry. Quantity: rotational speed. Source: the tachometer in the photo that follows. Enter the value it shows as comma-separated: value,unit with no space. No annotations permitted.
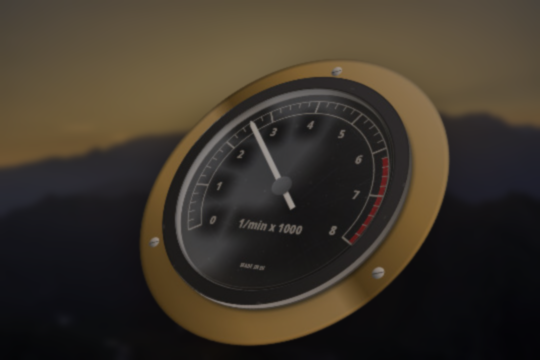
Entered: 2600,rpm
